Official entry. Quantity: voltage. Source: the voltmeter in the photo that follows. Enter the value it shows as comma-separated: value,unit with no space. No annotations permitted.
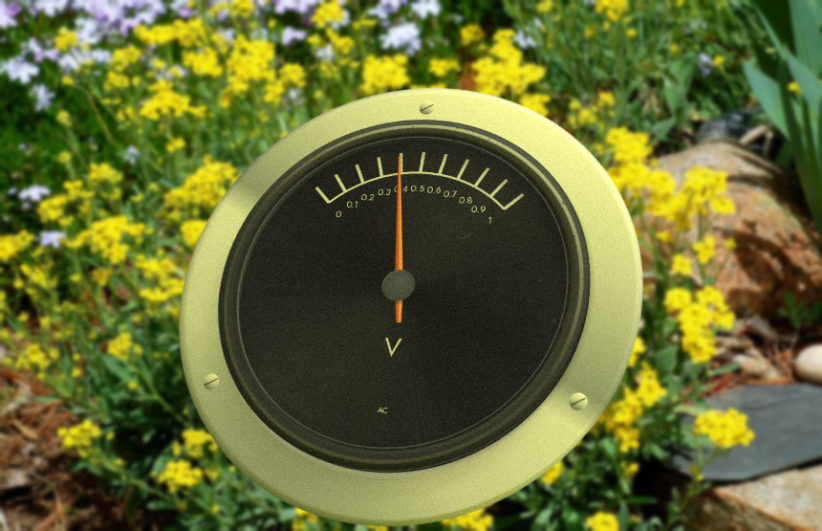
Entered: 0.4,V
